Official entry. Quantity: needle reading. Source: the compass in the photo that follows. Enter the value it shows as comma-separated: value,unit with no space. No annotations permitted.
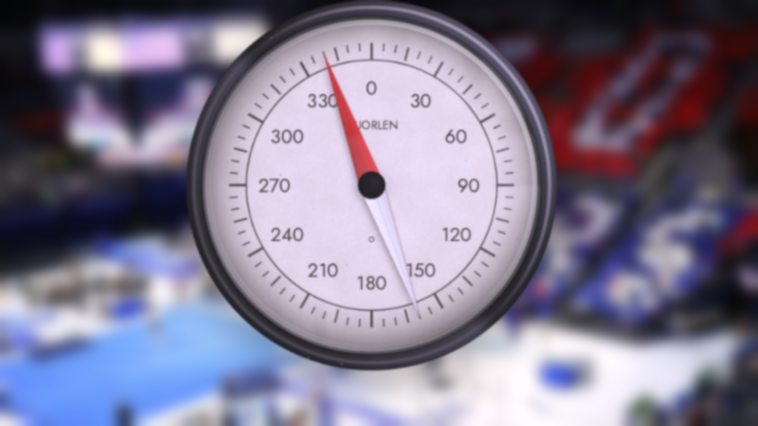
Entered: 340,°
